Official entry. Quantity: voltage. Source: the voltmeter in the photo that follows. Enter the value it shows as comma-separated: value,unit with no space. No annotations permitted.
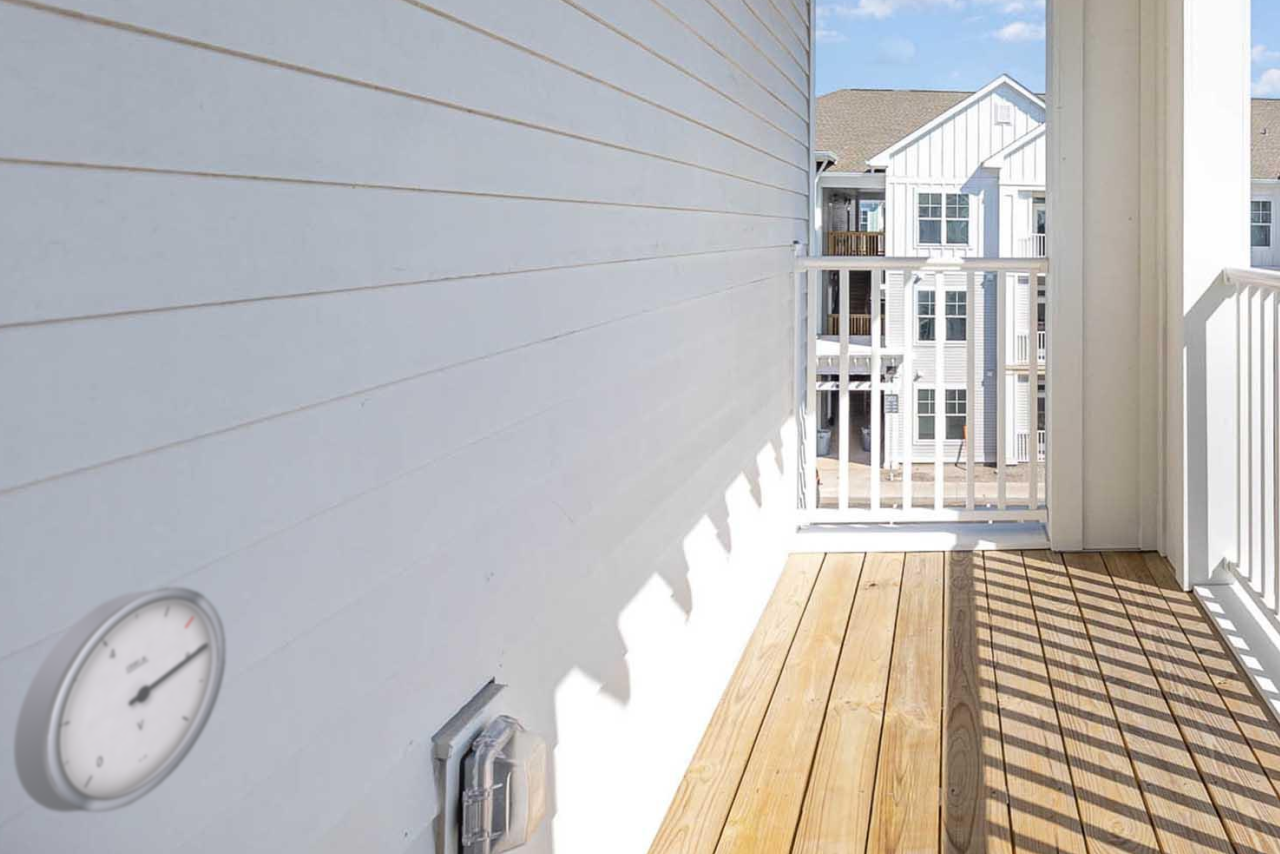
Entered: 8,V
